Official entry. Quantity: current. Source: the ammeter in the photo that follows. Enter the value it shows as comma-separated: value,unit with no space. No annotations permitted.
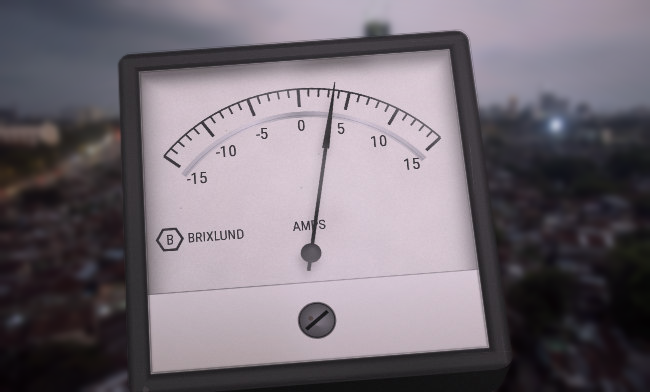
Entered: 3.5,A
